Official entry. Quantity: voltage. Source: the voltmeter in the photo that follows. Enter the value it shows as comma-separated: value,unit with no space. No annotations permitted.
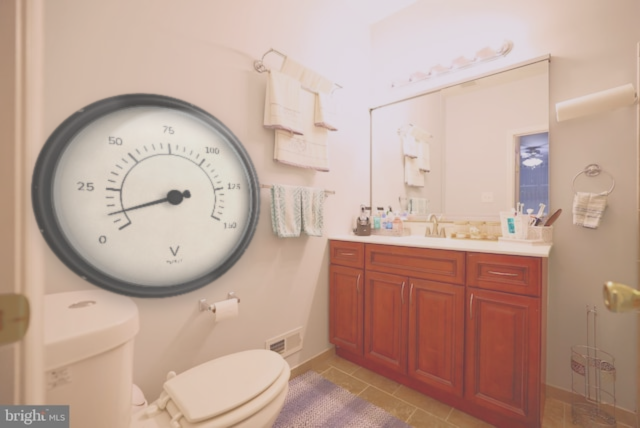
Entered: 10,V
